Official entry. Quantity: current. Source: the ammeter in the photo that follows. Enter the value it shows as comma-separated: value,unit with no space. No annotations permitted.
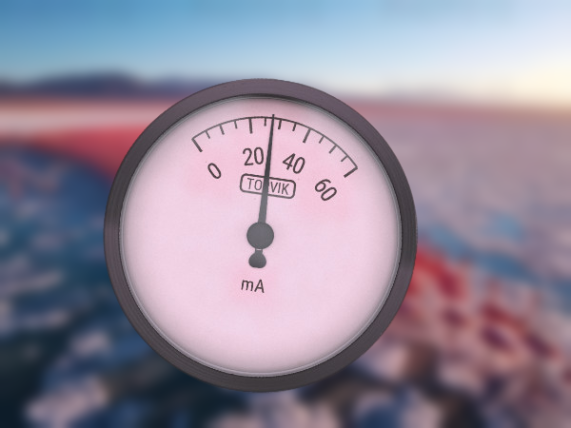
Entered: 27.5,mA
